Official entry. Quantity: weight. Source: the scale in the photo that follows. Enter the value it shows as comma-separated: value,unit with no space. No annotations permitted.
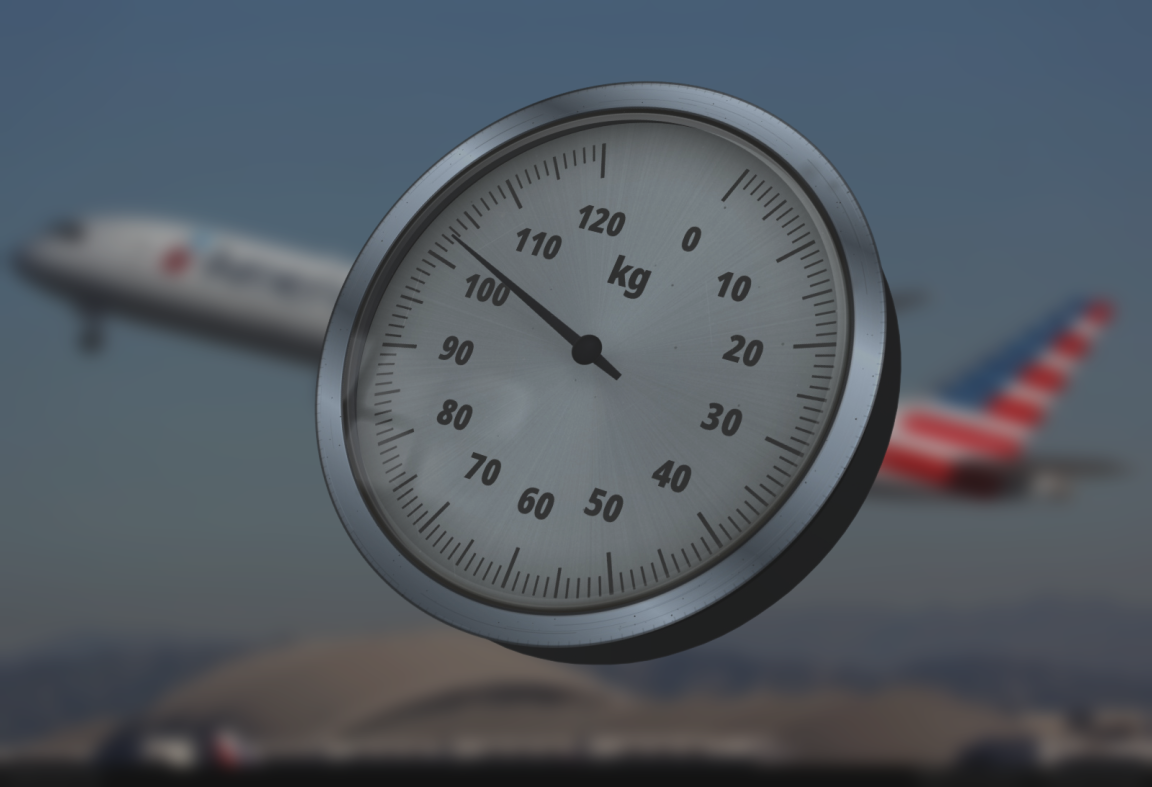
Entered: 102.5,kg
